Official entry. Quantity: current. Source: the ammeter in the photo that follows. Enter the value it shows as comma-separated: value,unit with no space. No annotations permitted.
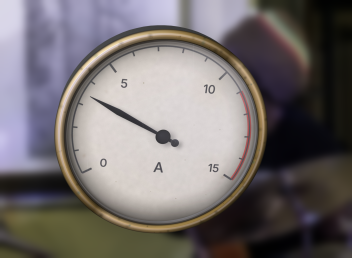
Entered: 3.5,A
